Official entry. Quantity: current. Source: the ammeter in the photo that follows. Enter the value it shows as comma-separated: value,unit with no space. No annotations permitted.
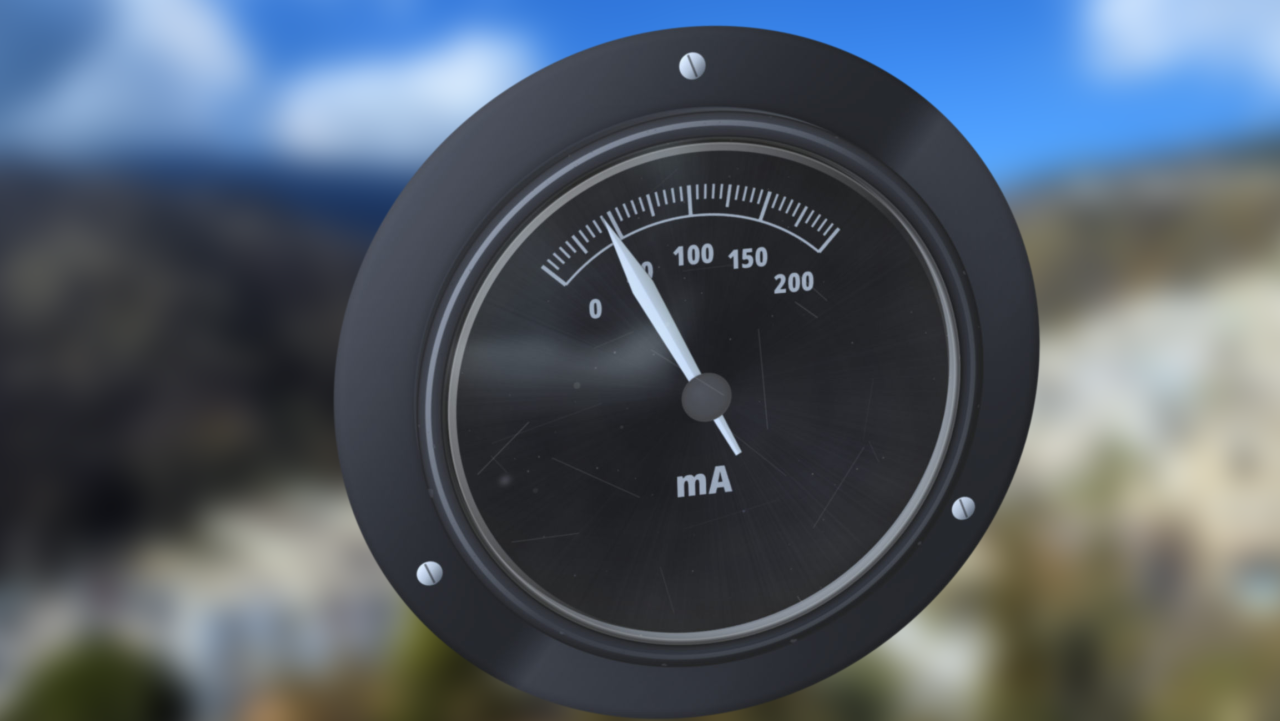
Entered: 45,mA
